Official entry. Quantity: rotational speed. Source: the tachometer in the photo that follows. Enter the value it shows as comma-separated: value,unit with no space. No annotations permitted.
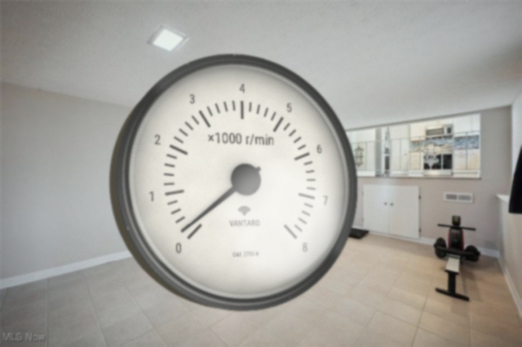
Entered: 200,rpm
